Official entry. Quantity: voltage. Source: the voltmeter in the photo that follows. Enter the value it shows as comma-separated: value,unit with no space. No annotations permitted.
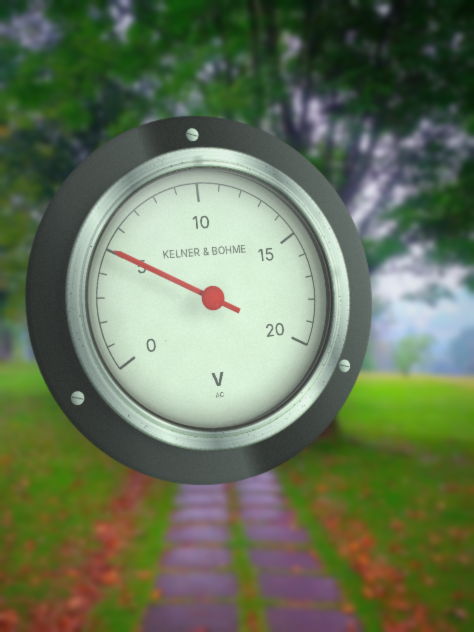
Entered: 5,V
